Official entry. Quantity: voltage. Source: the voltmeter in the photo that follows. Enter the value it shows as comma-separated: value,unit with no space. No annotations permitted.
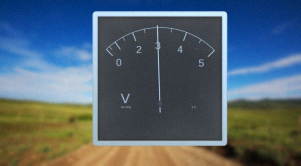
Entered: 3,V
